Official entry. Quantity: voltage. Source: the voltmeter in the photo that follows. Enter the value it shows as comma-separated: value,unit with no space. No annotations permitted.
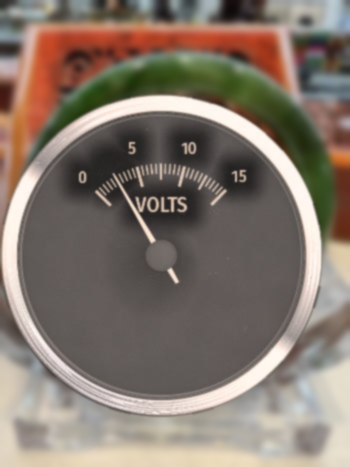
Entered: 2.5,V
